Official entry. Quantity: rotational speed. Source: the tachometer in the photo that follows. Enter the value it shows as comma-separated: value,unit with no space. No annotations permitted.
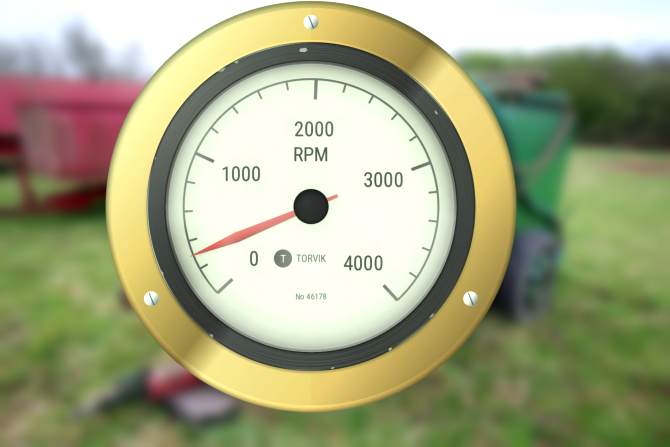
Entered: 300,rpm
